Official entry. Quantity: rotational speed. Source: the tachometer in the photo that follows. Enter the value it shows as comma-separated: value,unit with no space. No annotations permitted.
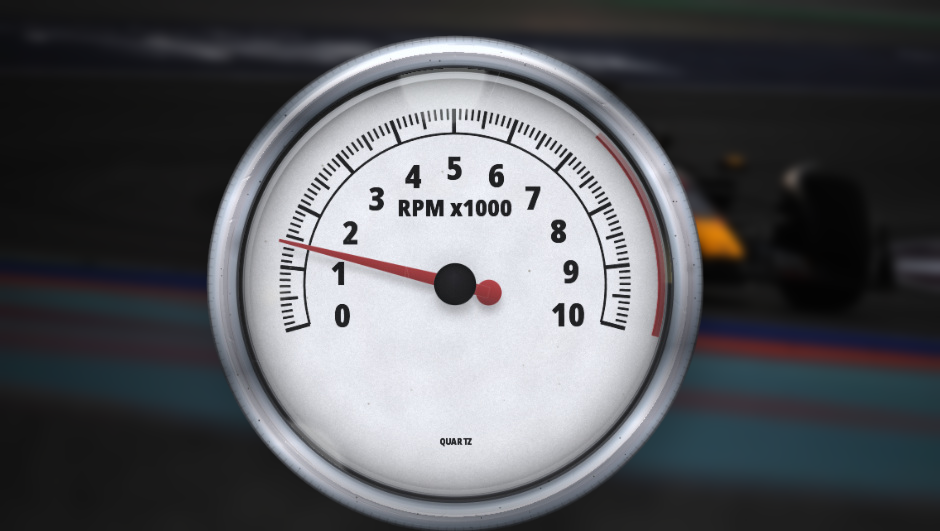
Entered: 1400,rpm
